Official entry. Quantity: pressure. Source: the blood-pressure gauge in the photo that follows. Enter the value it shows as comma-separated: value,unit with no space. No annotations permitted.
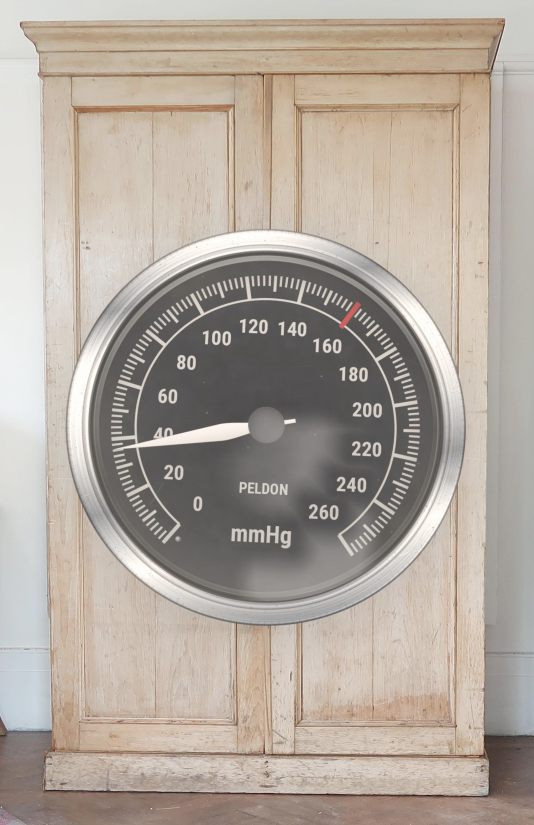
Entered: 36,mmHg
